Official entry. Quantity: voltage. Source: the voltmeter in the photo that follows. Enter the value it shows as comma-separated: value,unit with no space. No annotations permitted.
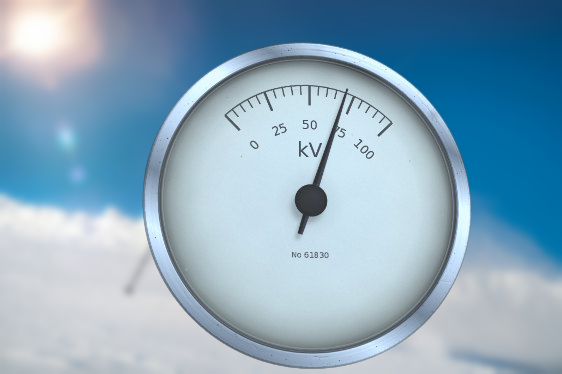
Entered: 70,kV
